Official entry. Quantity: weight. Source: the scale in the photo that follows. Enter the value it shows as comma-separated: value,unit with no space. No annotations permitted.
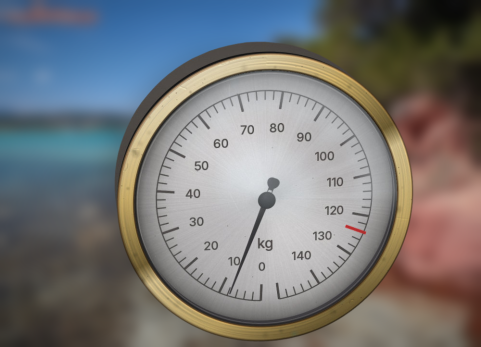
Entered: 8,kg
